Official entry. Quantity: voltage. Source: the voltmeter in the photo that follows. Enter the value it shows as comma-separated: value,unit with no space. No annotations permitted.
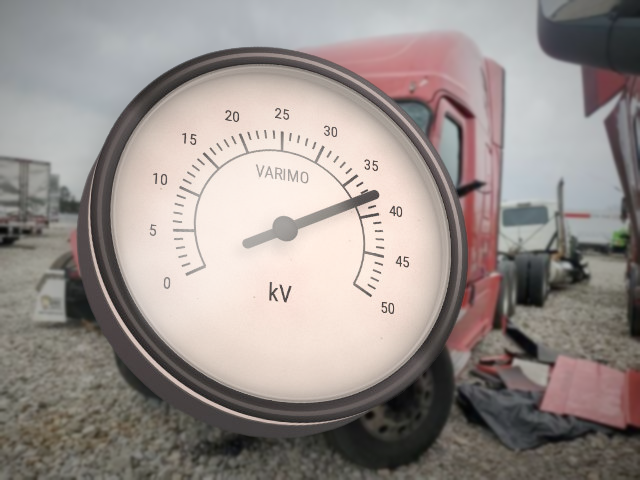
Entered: 38,kV
